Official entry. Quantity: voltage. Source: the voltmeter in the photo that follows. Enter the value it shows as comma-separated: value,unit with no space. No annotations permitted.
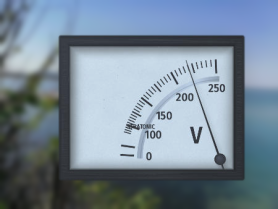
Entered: 220,V
